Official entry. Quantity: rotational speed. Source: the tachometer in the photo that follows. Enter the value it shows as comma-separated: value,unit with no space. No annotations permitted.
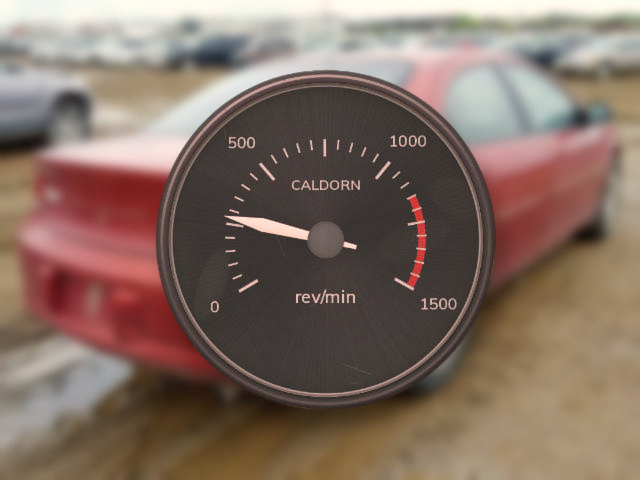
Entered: 275,rpm
